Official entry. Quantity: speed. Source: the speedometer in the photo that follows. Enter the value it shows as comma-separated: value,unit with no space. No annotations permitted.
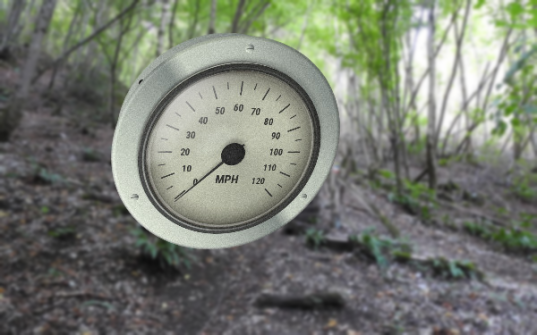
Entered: 0,mph
